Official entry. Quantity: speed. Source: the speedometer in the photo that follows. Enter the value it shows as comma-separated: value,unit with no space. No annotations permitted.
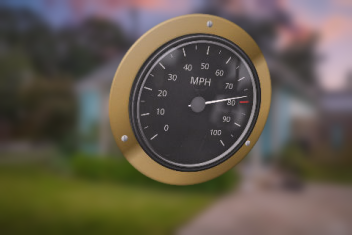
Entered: 77.5,mph
